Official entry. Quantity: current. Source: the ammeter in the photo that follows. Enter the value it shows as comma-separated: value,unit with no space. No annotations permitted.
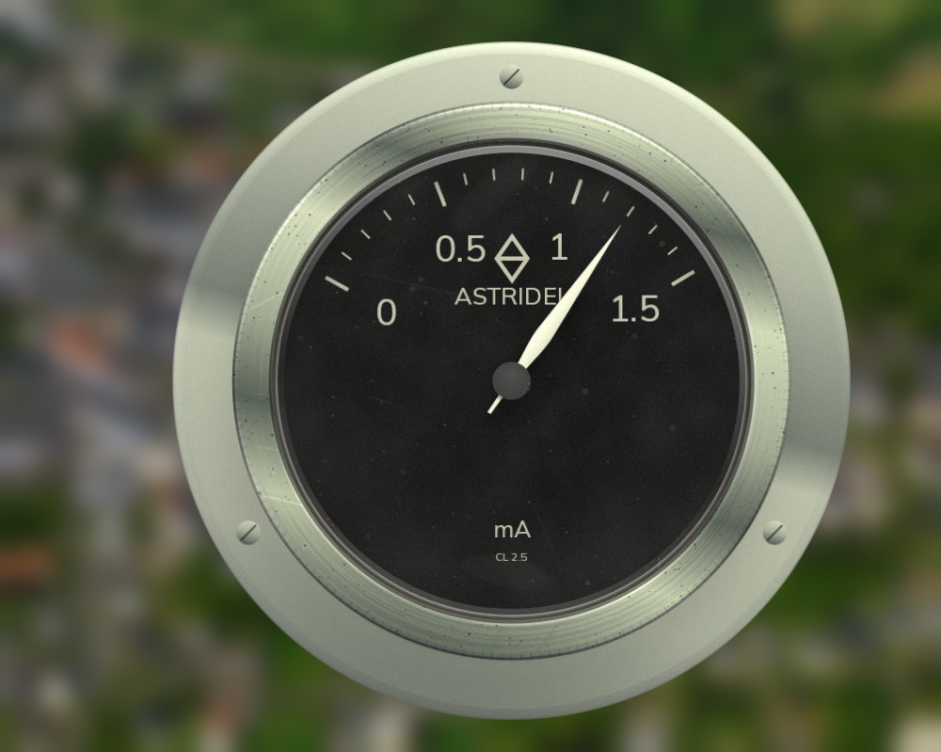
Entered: 1.2,mA
